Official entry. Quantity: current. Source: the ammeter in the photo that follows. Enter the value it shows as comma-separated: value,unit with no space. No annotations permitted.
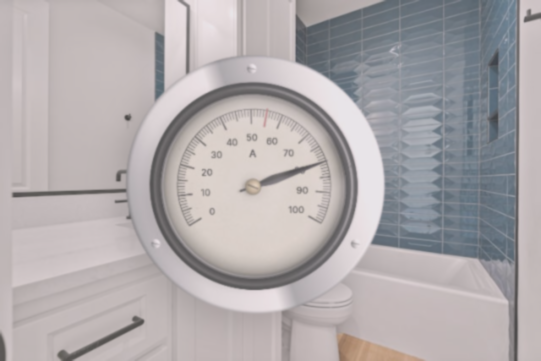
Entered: 80,A
